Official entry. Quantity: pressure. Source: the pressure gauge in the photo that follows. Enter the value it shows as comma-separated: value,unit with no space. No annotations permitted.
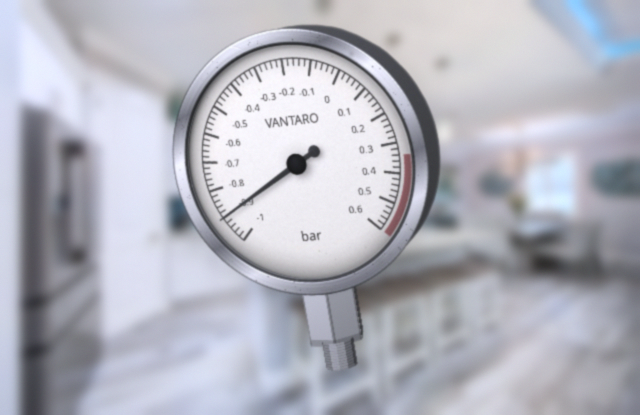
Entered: -0.9,bar
